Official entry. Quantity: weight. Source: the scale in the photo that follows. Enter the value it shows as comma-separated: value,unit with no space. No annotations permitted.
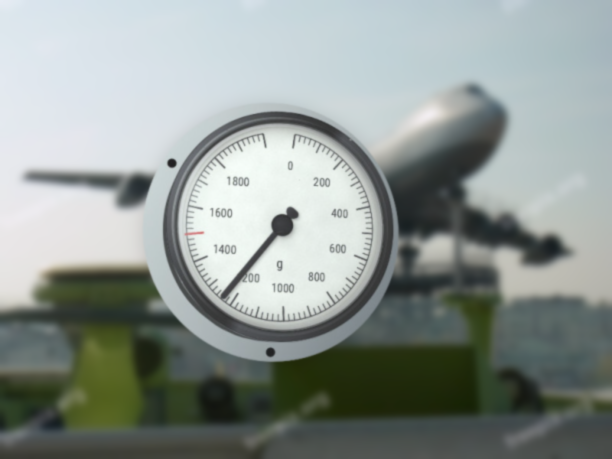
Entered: 1240,g
